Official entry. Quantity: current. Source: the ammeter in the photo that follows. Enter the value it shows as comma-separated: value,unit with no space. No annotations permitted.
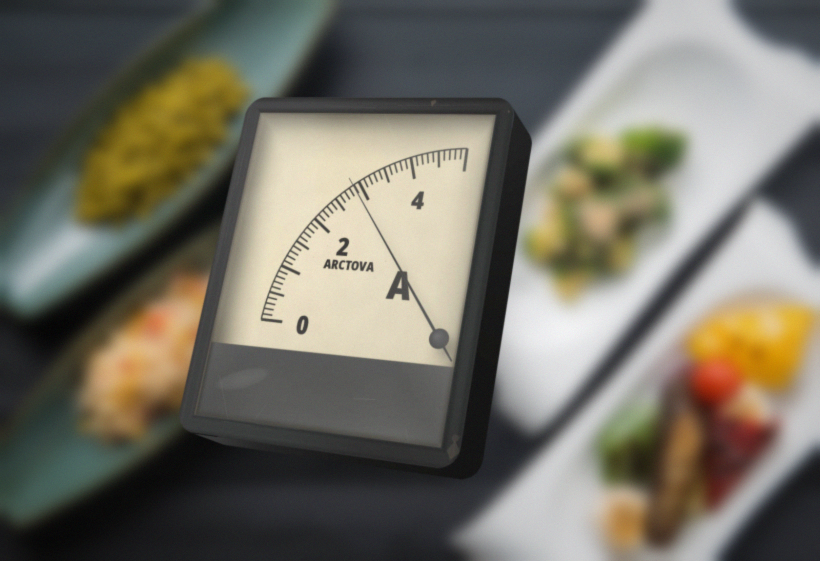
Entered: 2.9,A
